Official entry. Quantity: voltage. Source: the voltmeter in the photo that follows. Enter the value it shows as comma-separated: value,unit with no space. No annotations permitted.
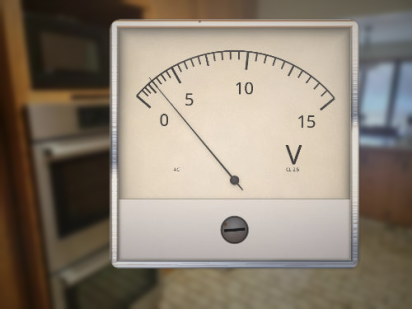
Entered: 3,V
